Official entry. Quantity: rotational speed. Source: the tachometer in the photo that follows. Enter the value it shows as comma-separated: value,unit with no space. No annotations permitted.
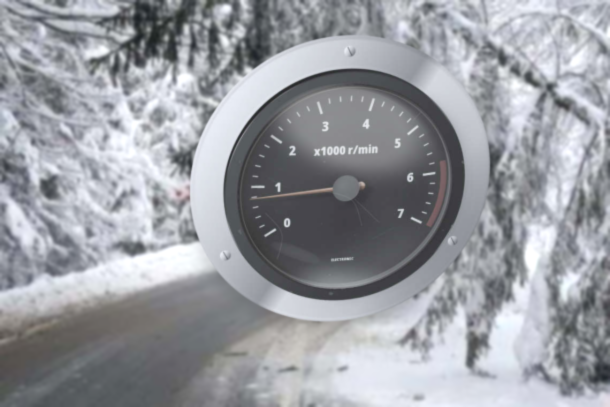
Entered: 800,rpm
